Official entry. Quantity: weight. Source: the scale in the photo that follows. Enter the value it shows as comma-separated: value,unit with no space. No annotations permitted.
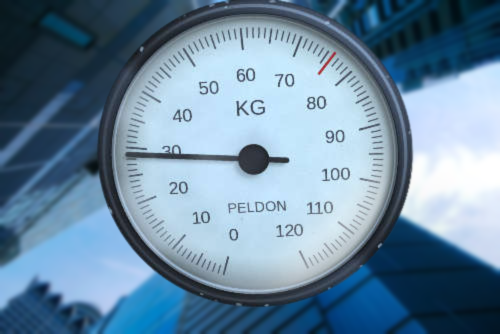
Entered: 29,kg
